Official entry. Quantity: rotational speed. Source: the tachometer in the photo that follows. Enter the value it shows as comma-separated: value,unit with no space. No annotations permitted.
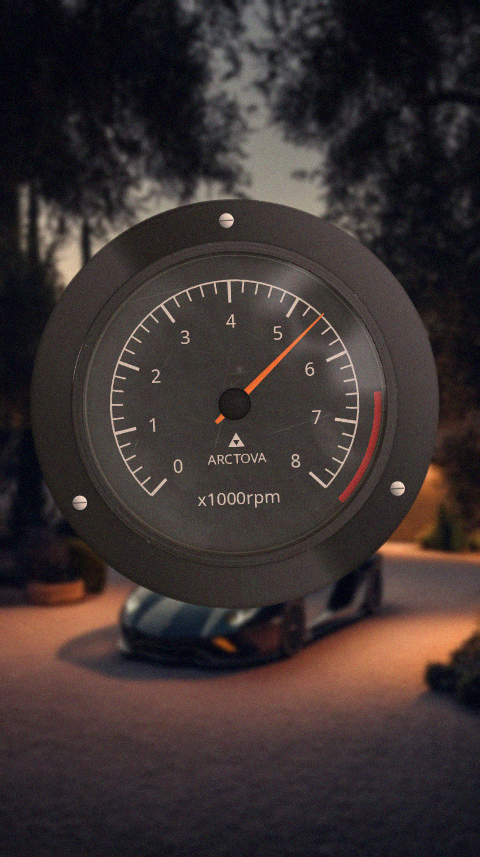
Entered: 5400,rpm
